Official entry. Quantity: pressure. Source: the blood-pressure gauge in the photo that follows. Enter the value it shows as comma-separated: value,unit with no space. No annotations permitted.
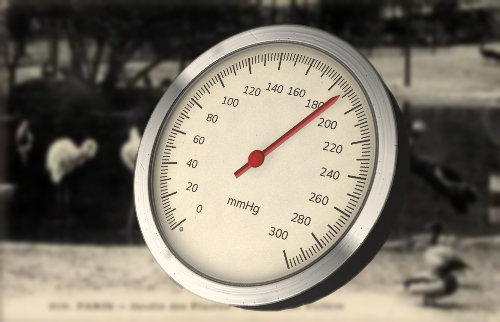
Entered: 190,mmHg
